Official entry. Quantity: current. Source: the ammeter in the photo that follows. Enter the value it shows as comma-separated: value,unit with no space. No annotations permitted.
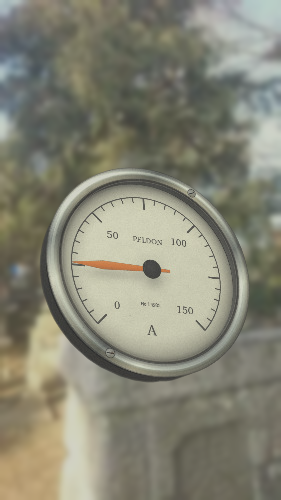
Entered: 25,A
